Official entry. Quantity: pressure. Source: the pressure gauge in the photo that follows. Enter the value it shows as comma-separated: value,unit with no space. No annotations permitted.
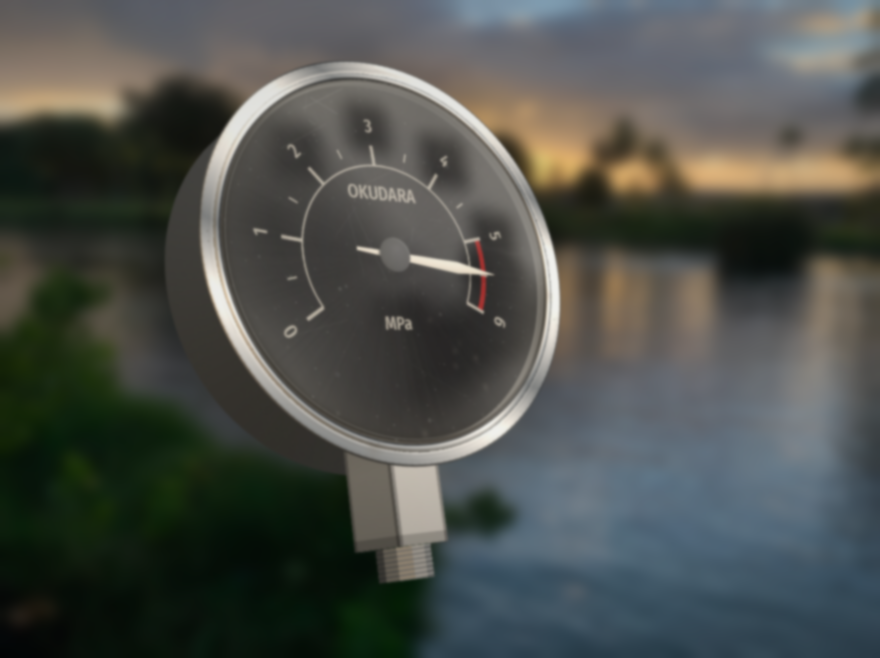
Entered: 5.5,MPa
